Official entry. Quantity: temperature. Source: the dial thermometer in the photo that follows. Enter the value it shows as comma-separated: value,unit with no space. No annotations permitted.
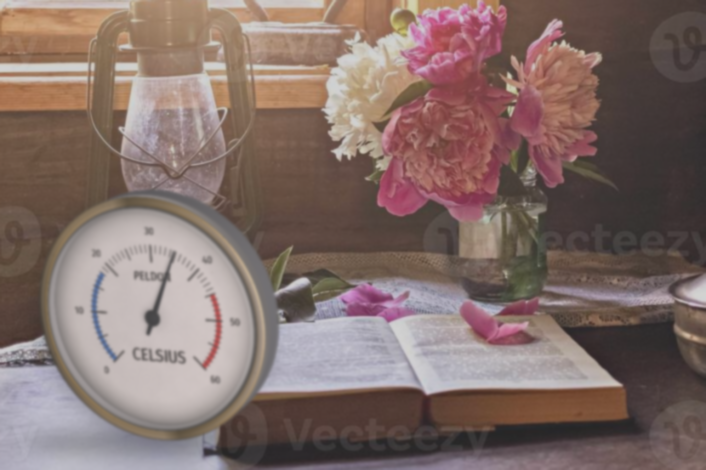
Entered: 35,°C
